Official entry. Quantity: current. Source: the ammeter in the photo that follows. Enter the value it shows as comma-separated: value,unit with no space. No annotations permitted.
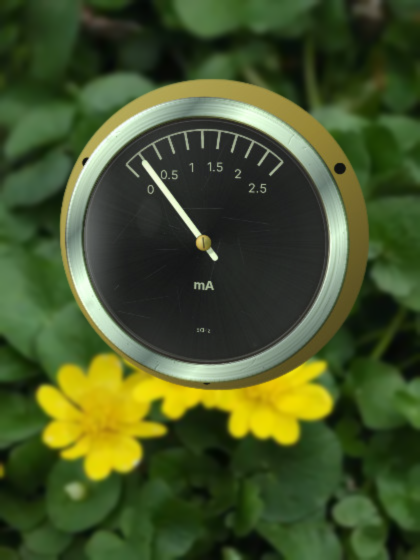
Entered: 0.25,mA
